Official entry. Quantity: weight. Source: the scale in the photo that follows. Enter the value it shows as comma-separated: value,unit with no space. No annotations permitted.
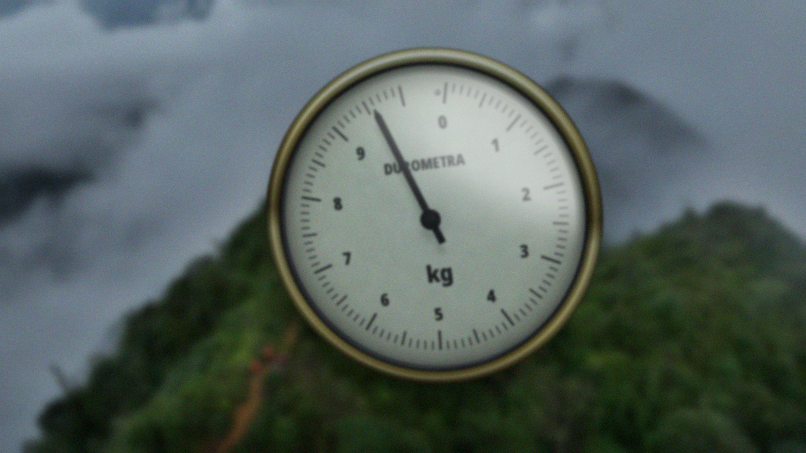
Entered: 9.6,kg
